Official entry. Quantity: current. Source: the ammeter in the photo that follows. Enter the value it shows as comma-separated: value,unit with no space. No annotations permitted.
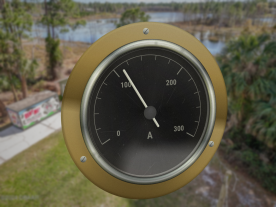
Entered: 110,A
